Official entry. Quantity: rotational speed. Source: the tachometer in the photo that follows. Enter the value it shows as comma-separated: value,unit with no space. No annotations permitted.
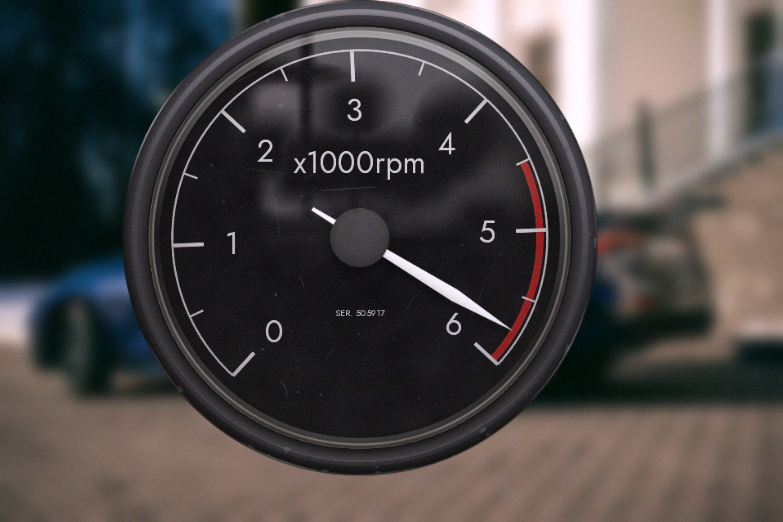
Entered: 5750,rpm
